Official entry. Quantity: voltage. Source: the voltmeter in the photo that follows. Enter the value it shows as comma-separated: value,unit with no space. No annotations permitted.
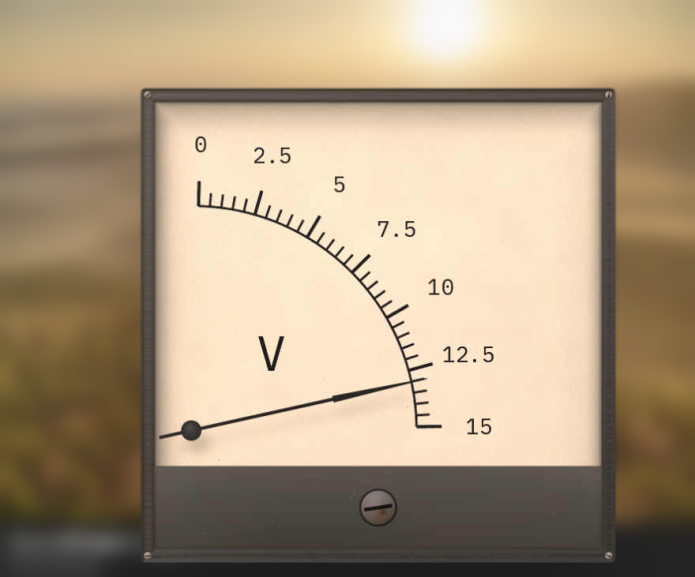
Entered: 13,V
